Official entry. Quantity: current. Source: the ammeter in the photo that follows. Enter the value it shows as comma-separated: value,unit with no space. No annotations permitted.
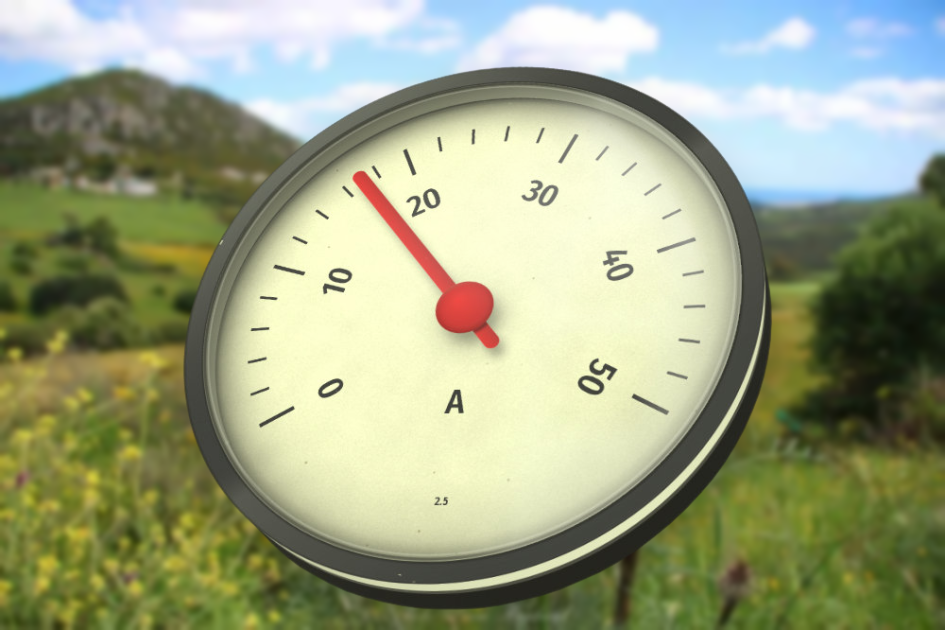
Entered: 17,A
